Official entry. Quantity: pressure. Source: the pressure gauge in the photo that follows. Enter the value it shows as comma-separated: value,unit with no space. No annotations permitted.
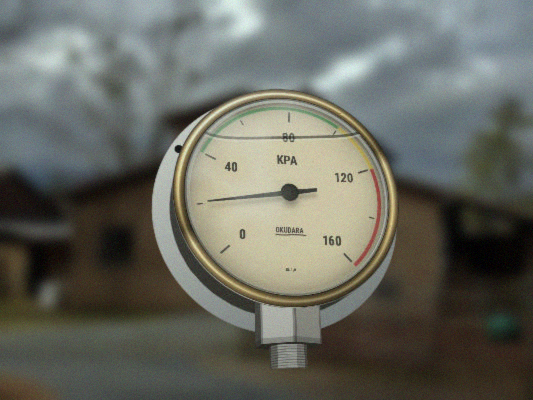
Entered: 20,kPa
